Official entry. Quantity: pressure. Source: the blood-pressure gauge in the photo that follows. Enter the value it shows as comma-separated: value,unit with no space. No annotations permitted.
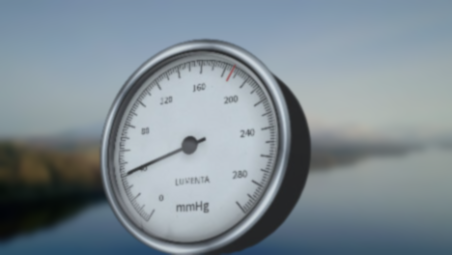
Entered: 40,mmHg
